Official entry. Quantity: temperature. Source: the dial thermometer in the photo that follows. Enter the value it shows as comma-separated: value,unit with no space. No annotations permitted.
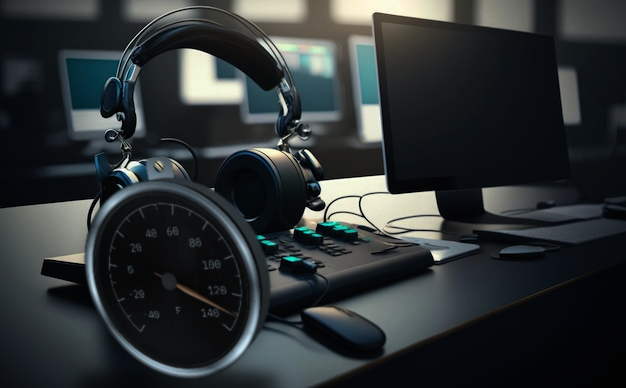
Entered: 130,°F
